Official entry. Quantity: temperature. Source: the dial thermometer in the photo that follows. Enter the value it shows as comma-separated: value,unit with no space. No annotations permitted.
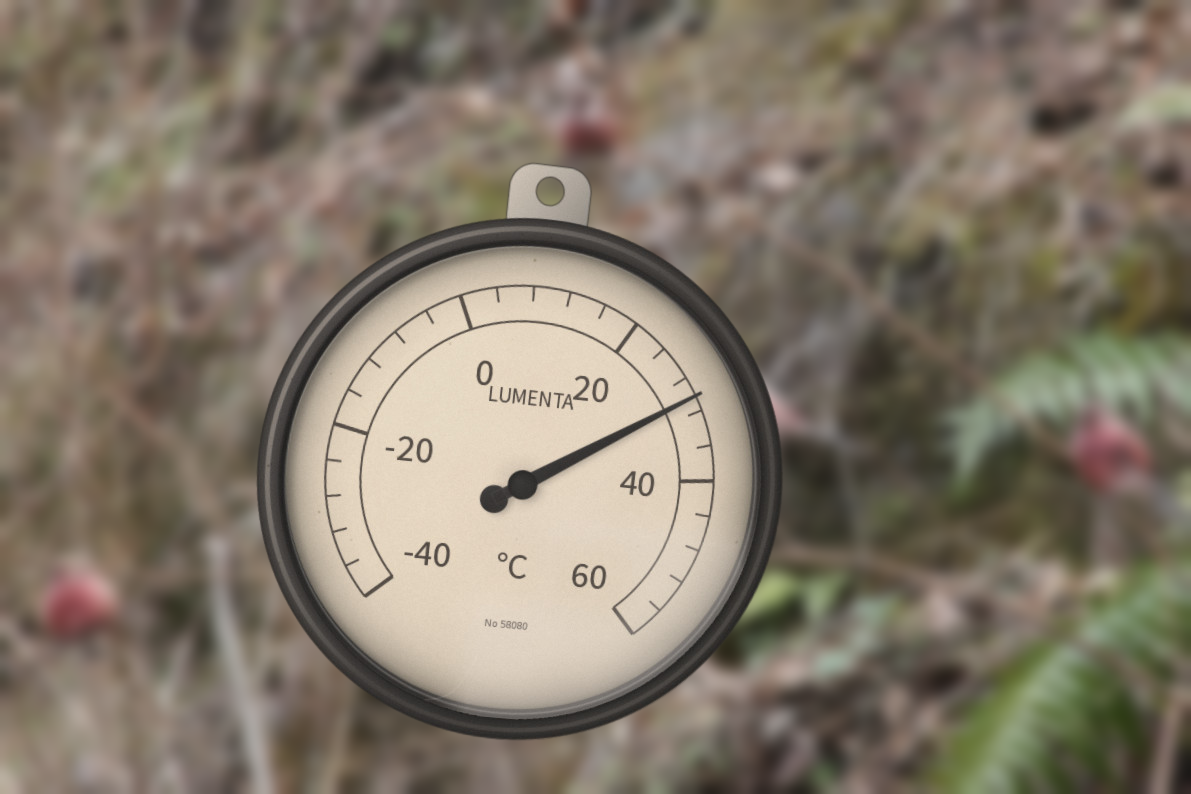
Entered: 30,°C
